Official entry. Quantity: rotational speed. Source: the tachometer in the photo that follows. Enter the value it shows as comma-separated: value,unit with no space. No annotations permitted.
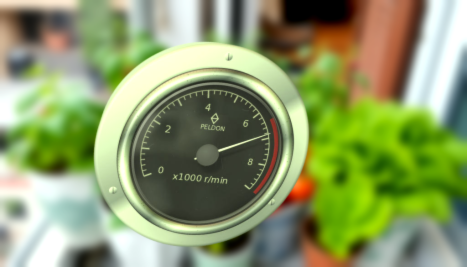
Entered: 6800,rpm
